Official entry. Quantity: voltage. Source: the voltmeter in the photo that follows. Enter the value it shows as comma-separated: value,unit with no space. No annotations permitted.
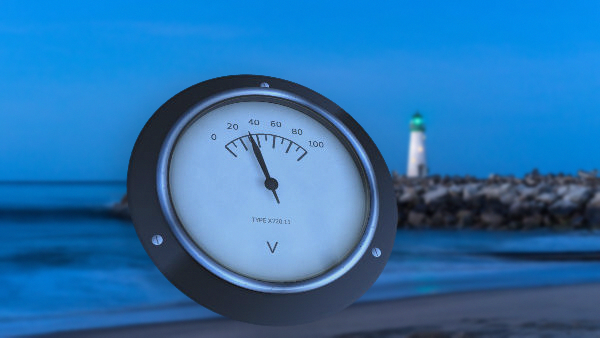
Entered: 30,V
